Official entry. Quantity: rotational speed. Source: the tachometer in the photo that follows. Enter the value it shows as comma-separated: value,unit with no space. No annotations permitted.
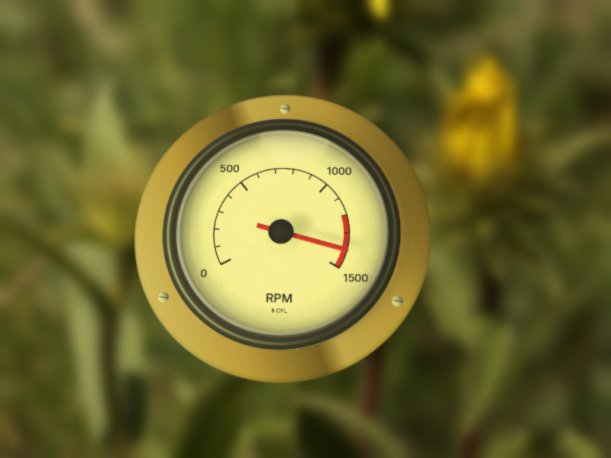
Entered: 1400,rpm
